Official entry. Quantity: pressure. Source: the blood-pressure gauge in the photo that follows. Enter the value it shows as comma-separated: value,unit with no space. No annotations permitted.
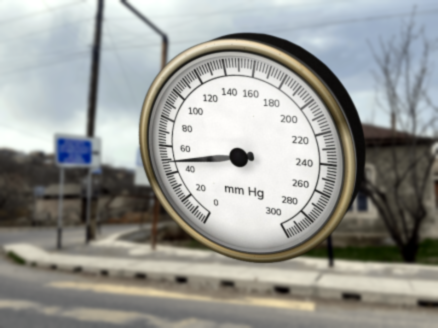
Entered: 50,mmHg
